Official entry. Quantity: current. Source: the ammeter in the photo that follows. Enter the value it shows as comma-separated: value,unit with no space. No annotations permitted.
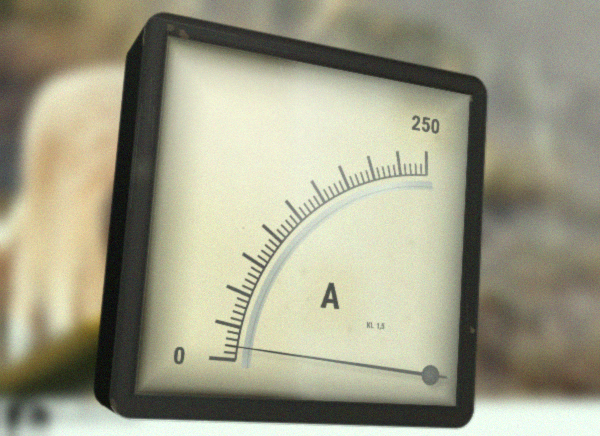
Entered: 10,A
